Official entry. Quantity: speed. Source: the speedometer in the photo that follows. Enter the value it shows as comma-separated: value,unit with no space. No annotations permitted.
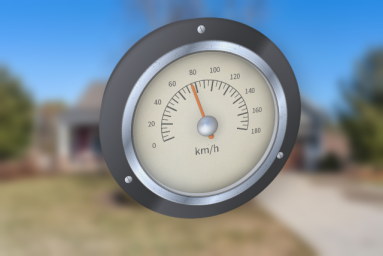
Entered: 75,km/h
